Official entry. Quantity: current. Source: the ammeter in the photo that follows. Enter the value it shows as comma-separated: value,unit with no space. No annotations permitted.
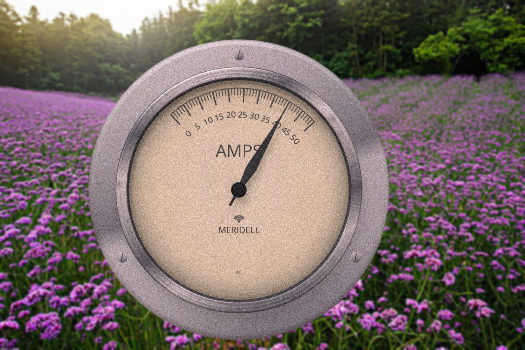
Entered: 40,A
